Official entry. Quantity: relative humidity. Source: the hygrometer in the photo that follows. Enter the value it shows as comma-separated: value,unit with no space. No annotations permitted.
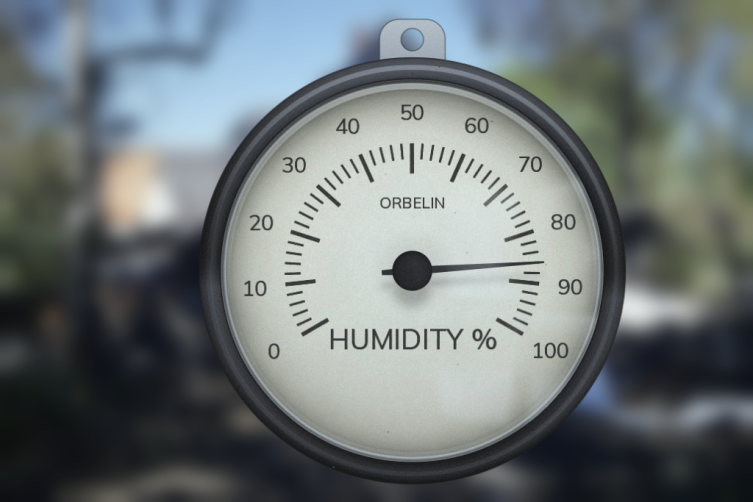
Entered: 86,%
